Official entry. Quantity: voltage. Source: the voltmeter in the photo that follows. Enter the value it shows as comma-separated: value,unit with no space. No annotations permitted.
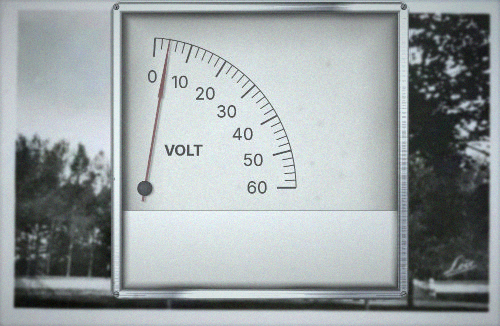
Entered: 4,V
